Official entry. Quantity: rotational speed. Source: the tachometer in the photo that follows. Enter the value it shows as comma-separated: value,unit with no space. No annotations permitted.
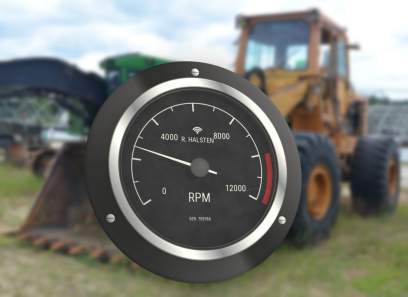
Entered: 2500,rpm
